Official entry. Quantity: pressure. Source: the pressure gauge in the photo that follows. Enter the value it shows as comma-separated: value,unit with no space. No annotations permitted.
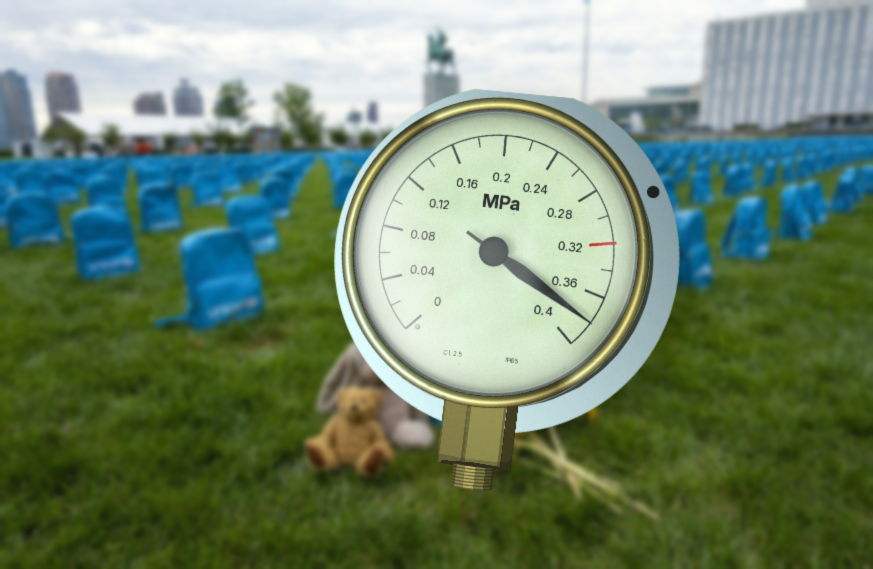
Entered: 0.38,MPa
